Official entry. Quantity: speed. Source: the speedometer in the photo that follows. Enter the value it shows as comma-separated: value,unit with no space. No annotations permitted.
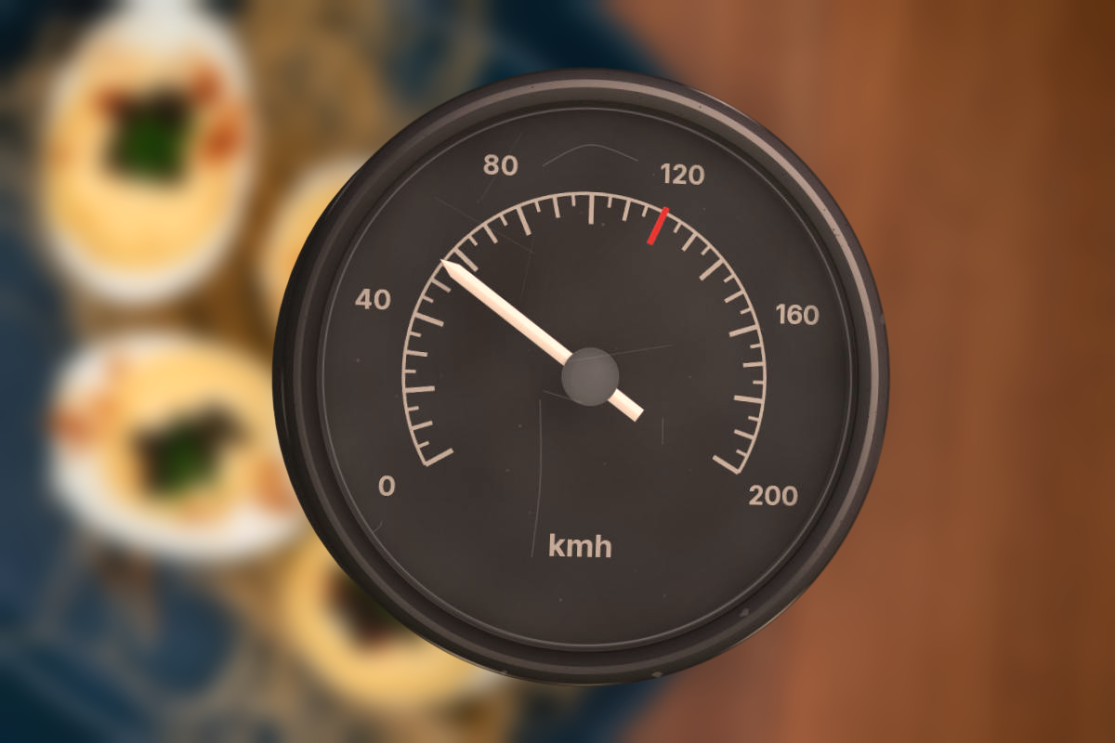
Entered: 55,km/h
